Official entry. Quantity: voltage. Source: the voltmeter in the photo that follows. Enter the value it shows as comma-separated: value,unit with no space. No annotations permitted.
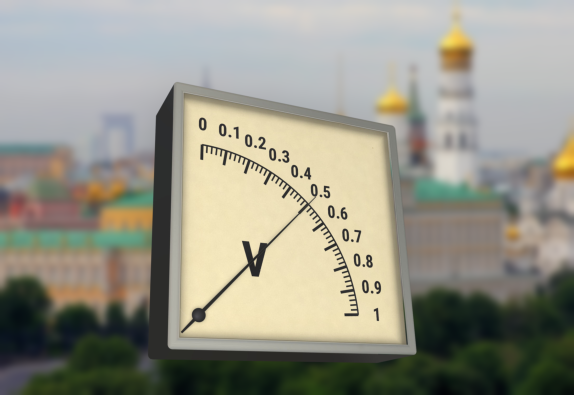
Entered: 0.5,V
